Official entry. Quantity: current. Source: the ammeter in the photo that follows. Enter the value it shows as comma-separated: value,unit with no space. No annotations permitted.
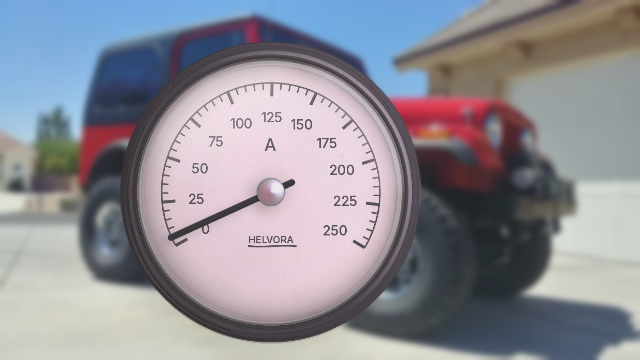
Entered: 5,A
